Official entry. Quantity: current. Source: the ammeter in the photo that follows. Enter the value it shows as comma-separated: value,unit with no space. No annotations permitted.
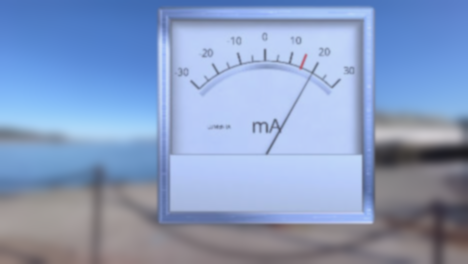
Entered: 20,mA
